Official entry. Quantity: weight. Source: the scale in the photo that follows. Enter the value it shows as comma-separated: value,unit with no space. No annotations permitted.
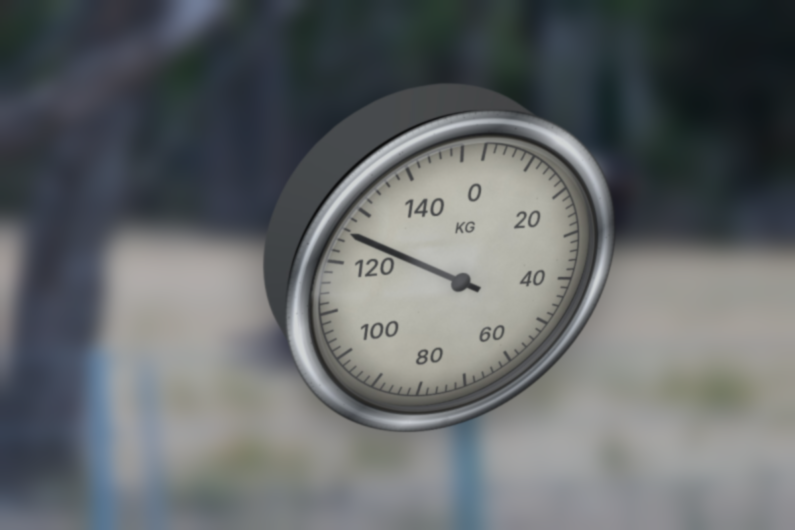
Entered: 126,kg
